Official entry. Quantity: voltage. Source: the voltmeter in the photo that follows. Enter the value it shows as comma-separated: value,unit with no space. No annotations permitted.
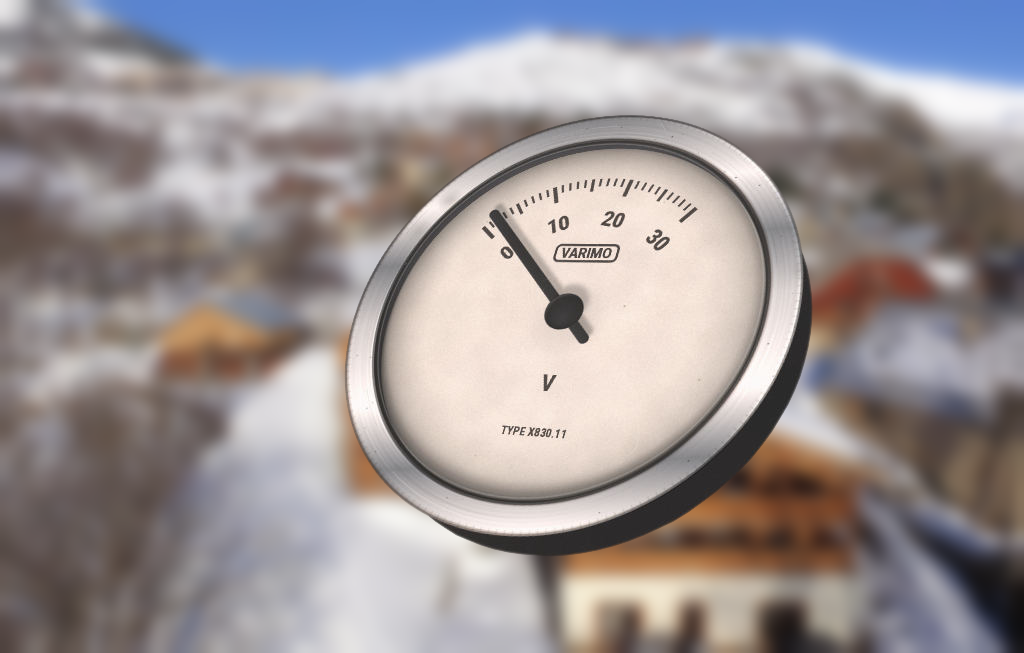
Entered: 2,V
